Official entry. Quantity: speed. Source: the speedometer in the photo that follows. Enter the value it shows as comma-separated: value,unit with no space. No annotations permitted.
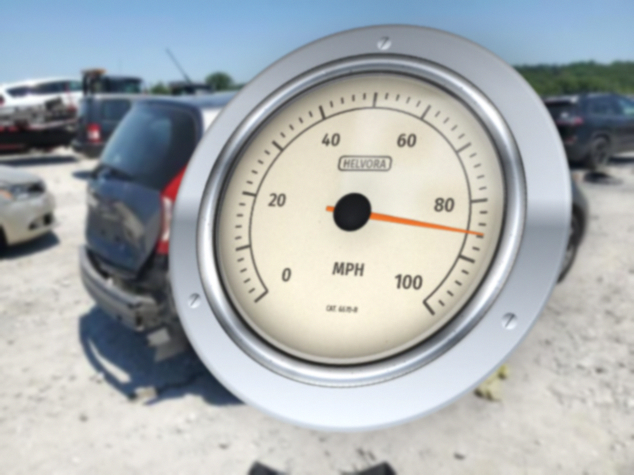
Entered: 86,mph
